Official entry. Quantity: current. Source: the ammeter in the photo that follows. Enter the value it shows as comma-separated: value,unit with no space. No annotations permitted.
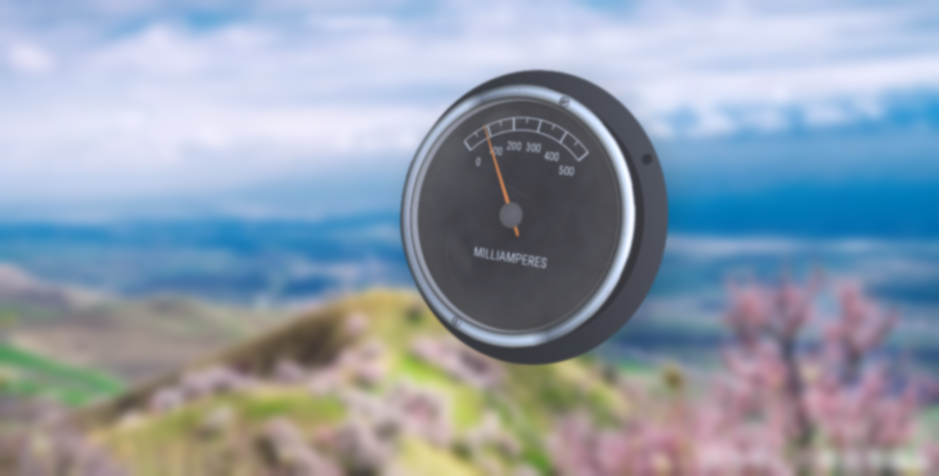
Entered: 100,mA
